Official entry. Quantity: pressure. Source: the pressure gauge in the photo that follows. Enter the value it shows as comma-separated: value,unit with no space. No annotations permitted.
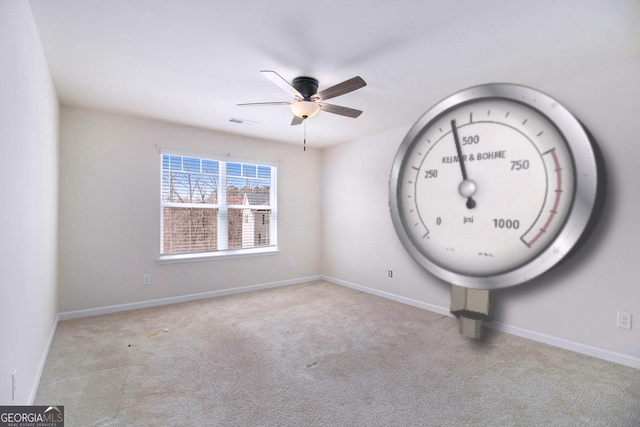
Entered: 450,psi
